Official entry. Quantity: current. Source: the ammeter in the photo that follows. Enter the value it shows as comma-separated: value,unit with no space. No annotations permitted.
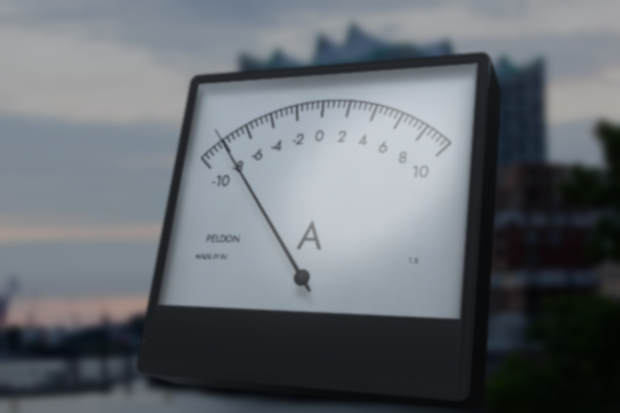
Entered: -8,A
